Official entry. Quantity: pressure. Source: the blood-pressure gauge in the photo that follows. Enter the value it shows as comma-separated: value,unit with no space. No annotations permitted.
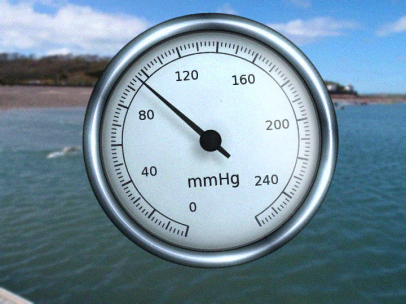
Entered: 96,mmHg
